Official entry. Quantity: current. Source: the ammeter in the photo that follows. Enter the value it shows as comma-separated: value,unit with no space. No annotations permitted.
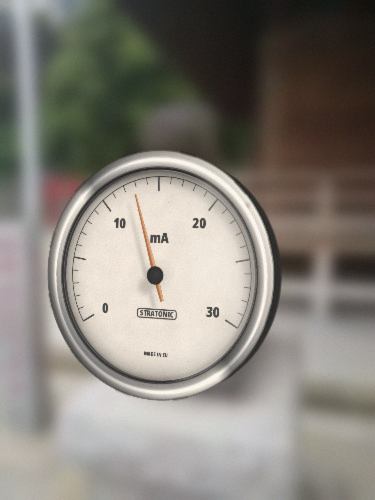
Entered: 13,mA
